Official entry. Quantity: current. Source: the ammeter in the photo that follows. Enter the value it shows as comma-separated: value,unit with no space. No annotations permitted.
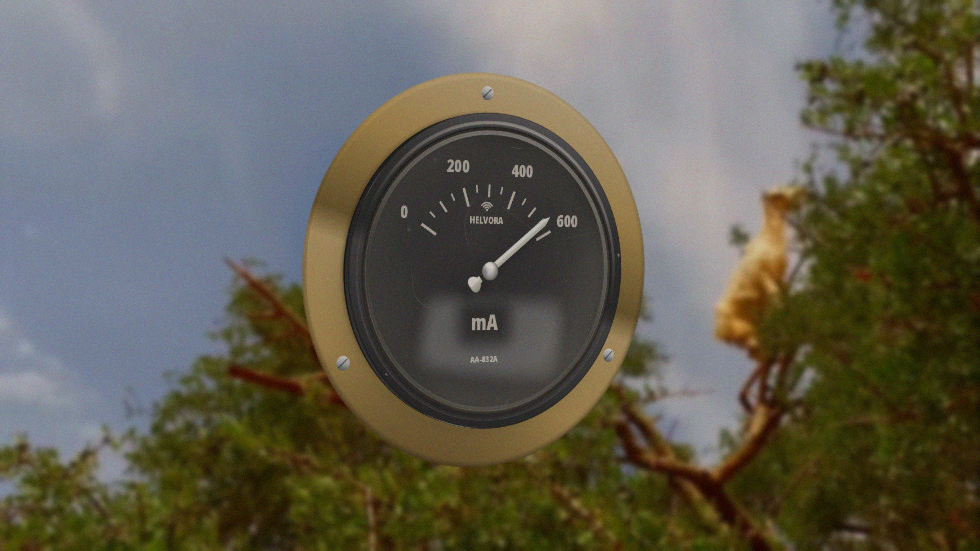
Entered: 550,mA
